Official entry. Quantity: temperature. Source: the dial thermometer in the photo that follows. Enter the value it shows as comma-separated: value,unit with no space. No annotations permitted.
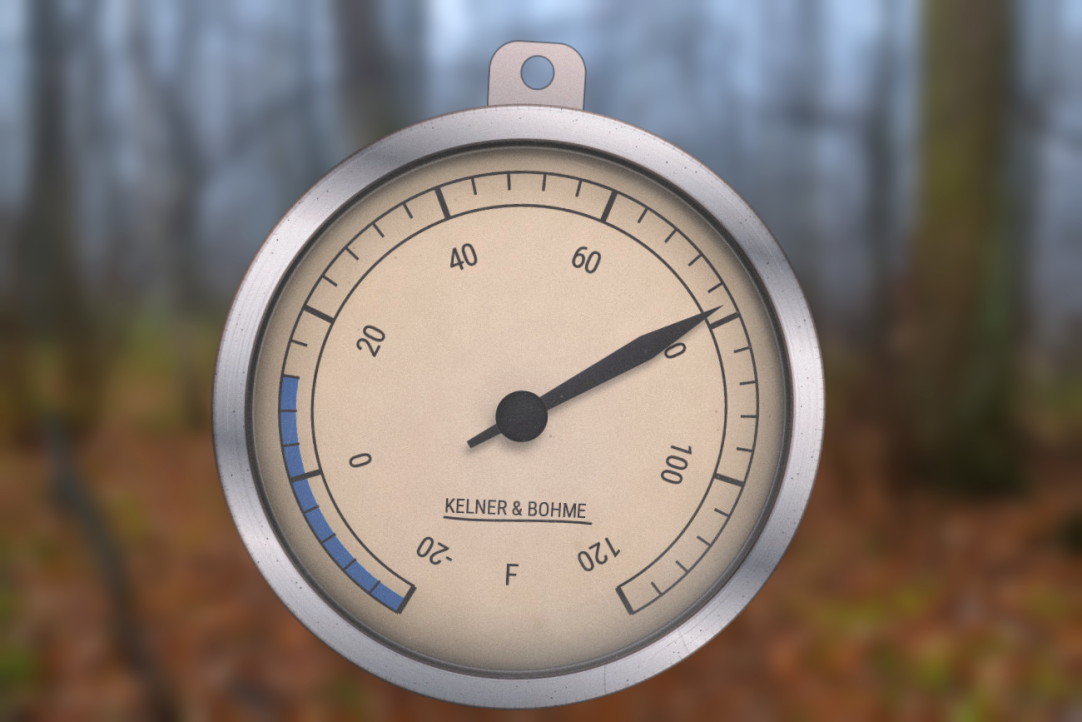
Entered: 78,°F
